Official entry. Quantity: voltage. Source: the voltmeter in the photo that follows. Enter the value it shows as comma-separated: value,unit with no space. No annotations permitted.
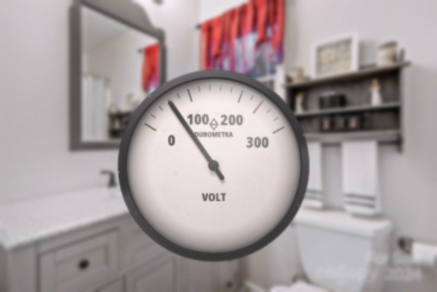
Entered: 60,V
